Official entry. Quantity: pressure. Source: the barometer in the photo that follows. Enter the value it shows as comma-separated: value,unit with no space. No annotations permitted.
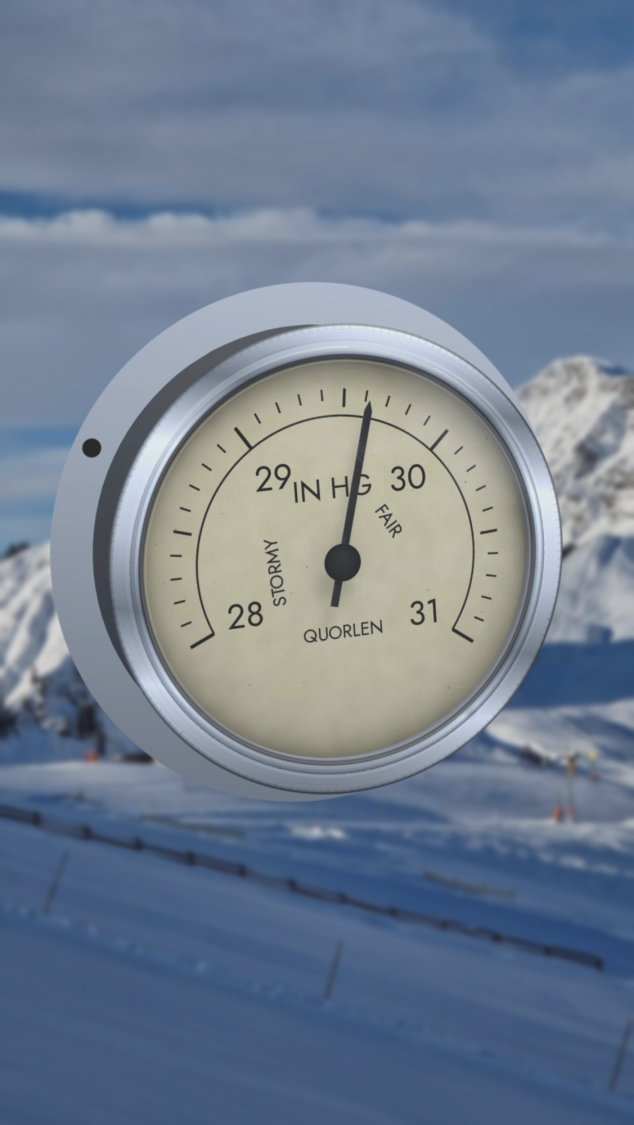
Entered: 29.6,inHg
